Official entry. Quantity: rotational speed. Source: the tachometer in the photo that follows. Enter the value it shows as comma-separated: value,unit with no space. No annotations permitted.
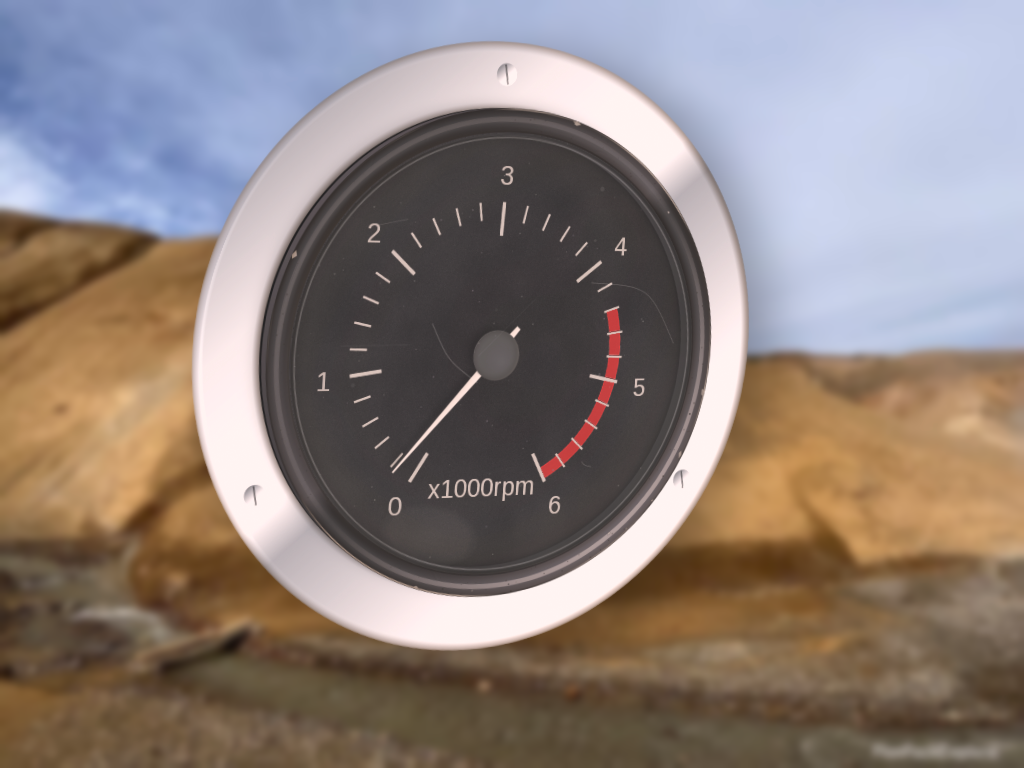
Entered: 200,rpm
